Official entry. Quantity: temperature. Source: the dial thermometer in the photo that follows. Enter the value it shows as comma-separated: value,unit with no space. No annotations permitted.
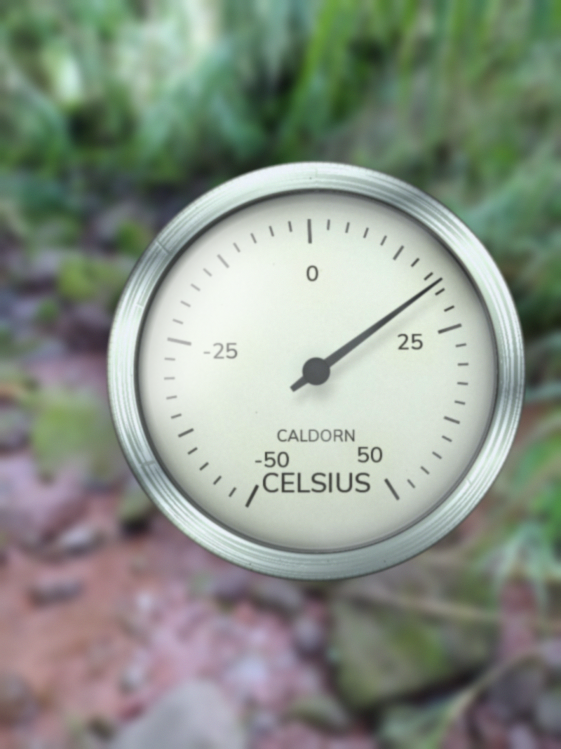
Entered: 18.75,°C
